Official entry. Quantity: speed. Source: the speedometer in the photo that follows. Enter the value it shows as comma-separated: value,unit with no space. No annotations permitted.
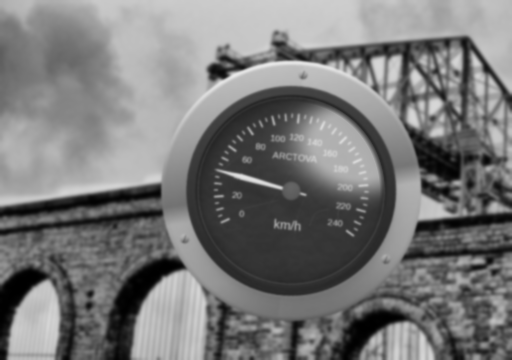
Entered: 40,km/h
